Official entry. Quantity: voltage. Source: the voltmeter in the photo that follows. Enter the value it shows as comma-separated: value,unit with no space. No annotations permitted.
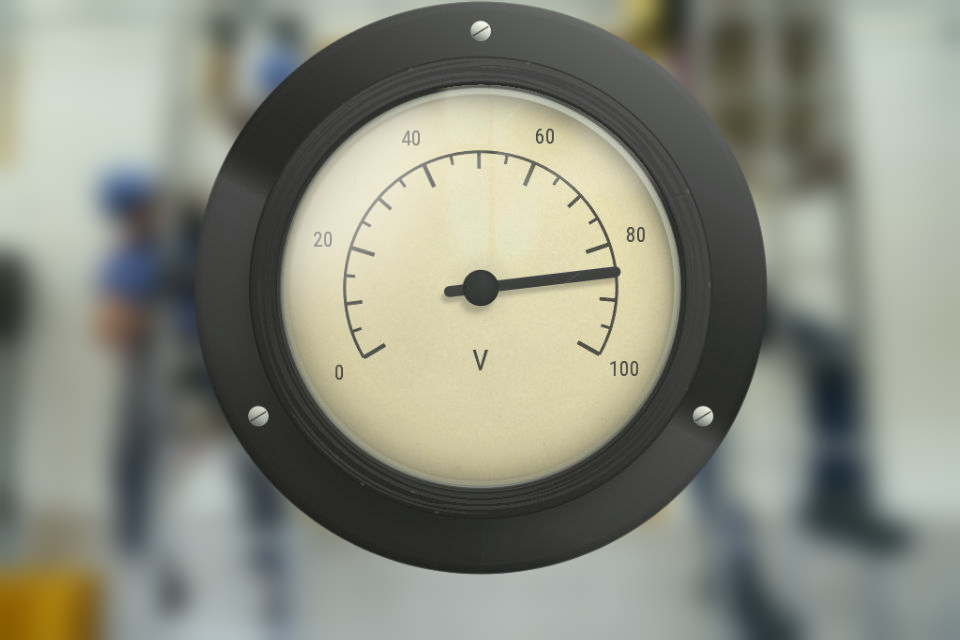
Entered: 85,V
